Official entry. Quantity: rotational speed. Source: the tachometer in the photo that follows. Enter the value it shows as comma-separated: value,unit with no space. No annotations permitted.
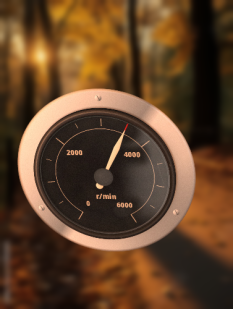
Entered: 3500,rpm
